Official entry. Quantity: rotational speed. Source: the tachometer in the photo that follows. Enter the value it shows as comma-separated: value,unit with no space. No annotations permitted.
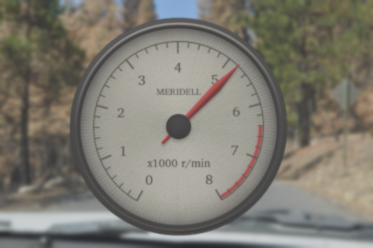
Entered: 5200,rpm
